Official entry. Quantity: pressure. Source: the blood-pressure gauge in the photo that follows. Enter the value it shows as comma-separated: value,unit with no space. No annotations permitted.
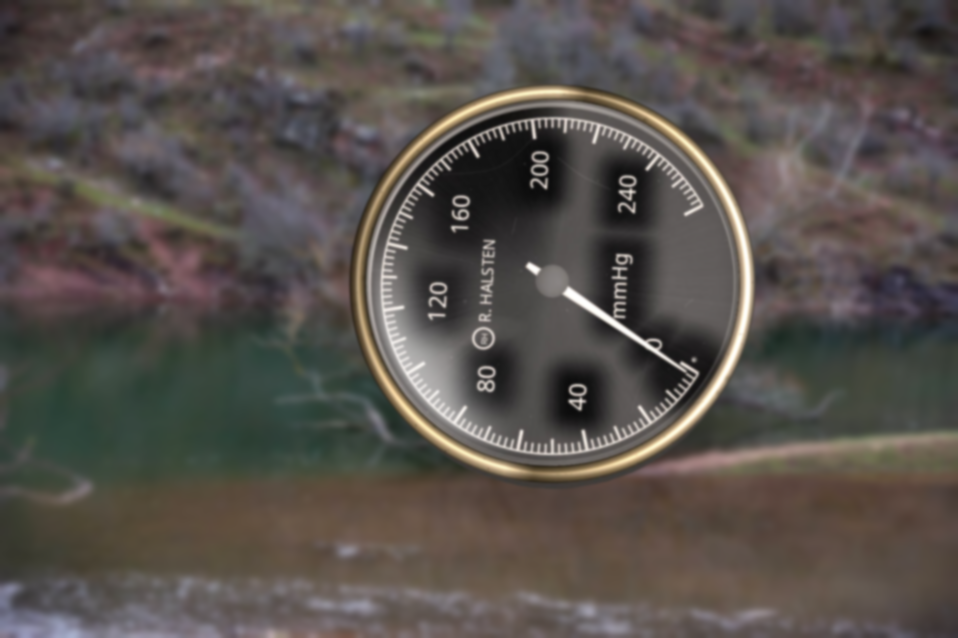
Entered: 2,mmHg
